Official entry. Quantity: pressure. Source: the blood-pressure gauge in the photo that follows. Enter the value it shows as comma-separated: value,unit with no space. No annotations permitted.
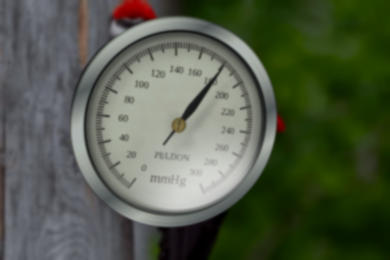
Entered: 180,mmHg
